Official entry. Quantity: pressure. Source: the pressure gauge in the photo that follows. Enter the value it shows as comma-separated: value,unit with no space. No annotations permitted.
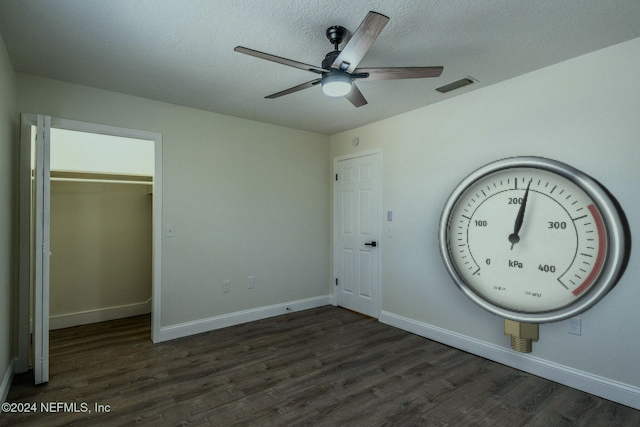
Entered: 220,kPa
